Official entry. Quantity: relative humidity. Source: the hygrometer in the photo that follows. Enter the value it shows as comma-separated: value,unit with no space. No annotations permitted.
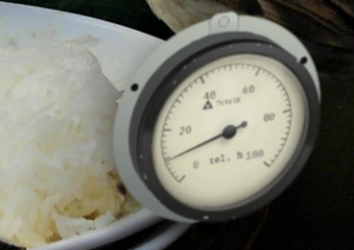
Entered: 10,%
